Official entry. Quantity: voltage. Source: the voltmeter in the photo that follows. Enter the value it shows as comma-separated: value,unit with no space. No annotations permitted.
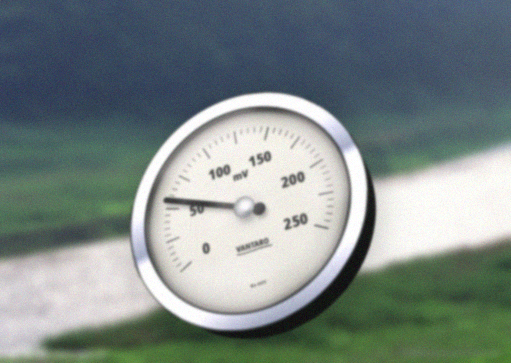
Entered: 55,mV
